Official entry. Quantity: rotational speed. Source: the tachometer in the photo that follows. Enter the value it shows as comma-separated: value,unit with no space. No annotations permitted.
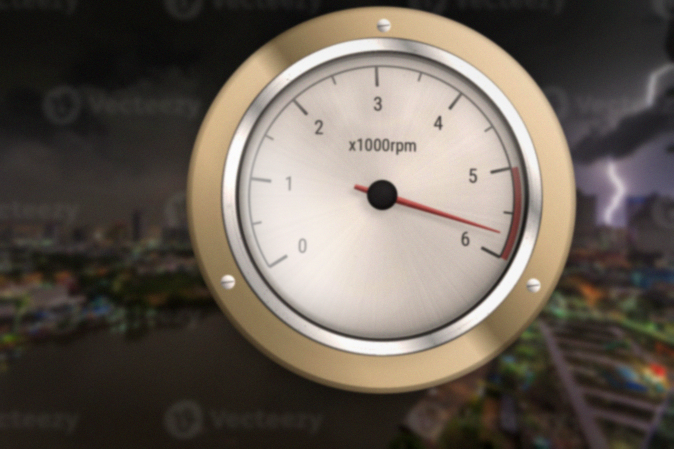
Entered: 5750,rpm
